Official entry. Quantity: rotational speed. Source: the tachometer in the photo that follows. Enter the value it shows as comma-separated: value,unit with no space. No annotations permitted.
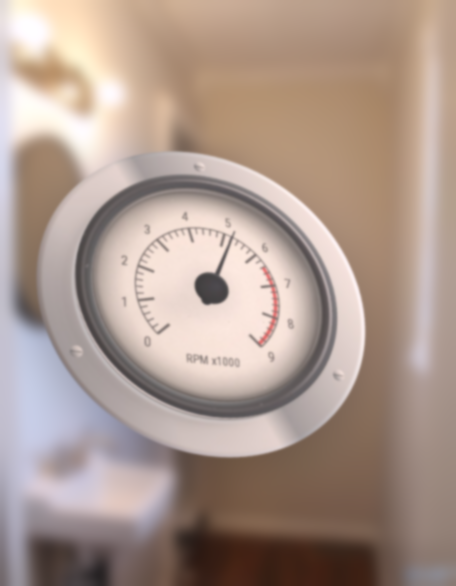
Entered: 5200,rpm
